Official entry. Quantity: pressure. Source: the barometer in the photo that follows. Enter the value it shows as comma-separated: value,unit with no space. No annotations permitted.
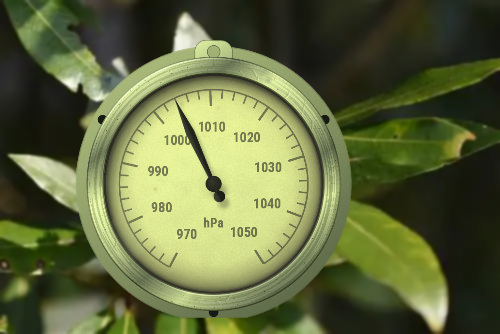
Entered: 1004,hPa
